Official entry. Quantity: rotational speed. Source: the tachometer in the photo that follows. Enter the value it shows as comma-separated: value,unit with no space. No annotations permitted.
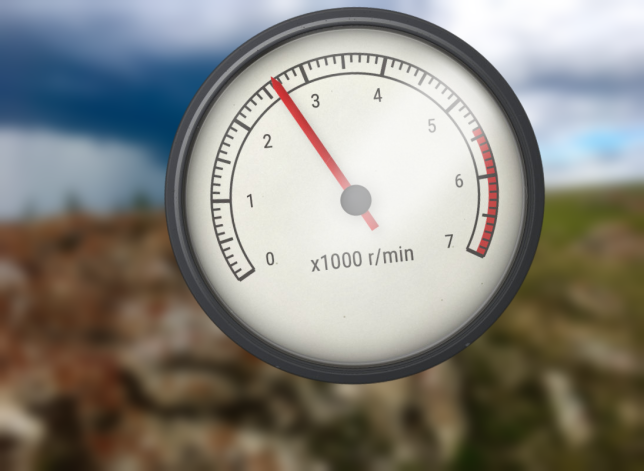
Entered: 2650,rpm
